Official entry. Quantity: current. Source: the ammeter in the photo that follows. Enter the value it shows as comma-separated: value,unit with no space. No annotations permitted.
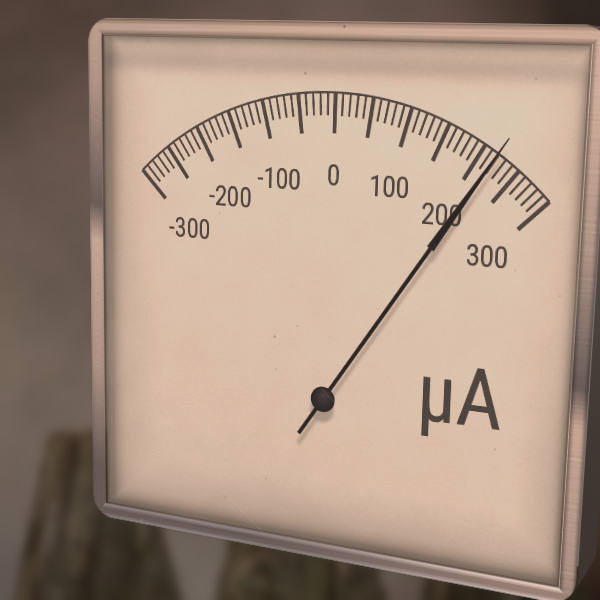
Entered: 220,µA
